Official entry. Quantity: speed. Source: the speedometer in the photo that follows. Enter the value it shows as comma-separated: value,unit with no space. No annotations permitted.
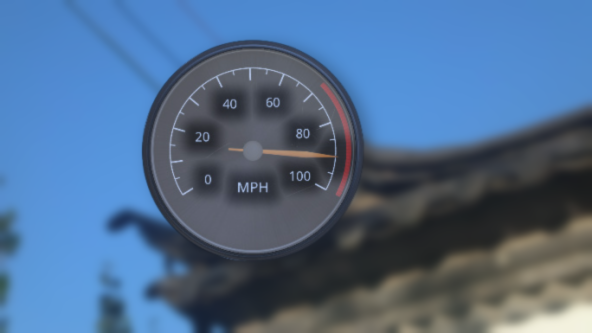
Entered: 90,mph
